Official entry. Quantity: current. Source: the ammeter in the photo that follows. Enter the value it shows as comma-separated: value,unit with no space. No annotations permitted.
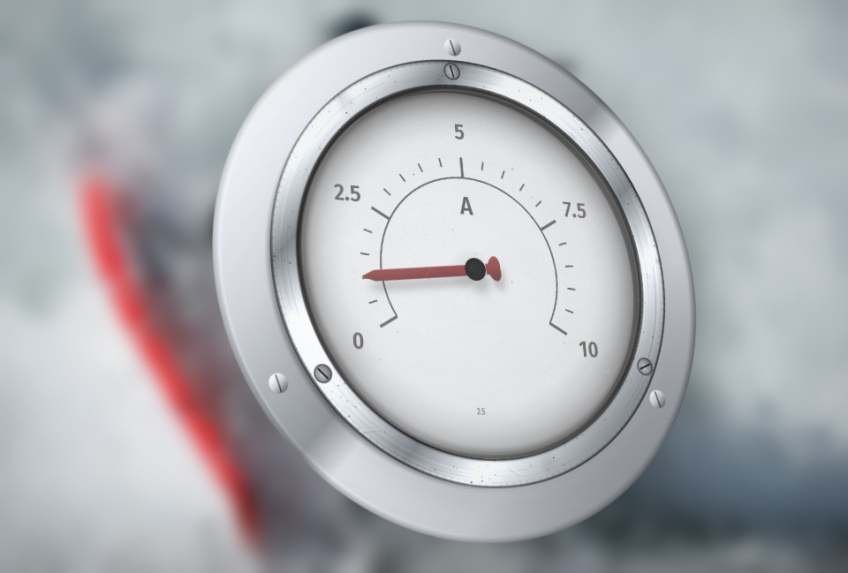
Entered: 1,A
